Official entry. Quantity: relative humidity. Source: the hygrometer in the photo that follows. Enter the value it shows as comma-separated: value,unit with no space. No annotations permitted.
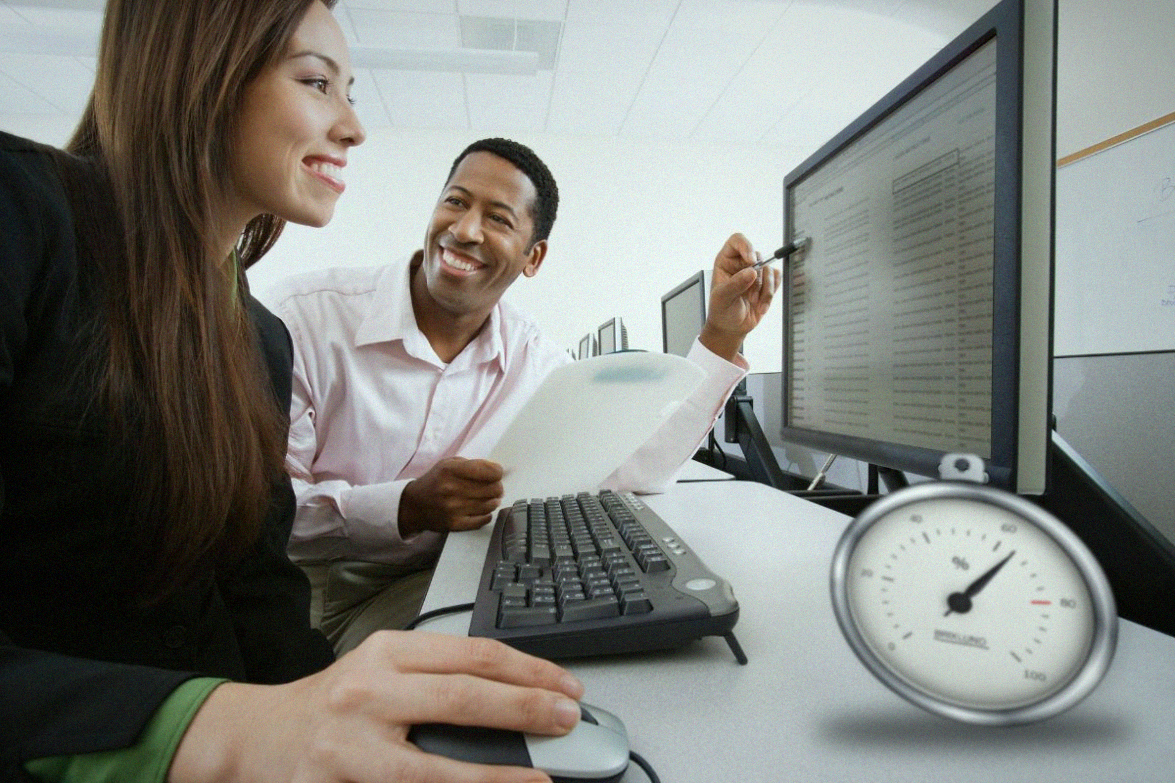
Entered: 64,%
